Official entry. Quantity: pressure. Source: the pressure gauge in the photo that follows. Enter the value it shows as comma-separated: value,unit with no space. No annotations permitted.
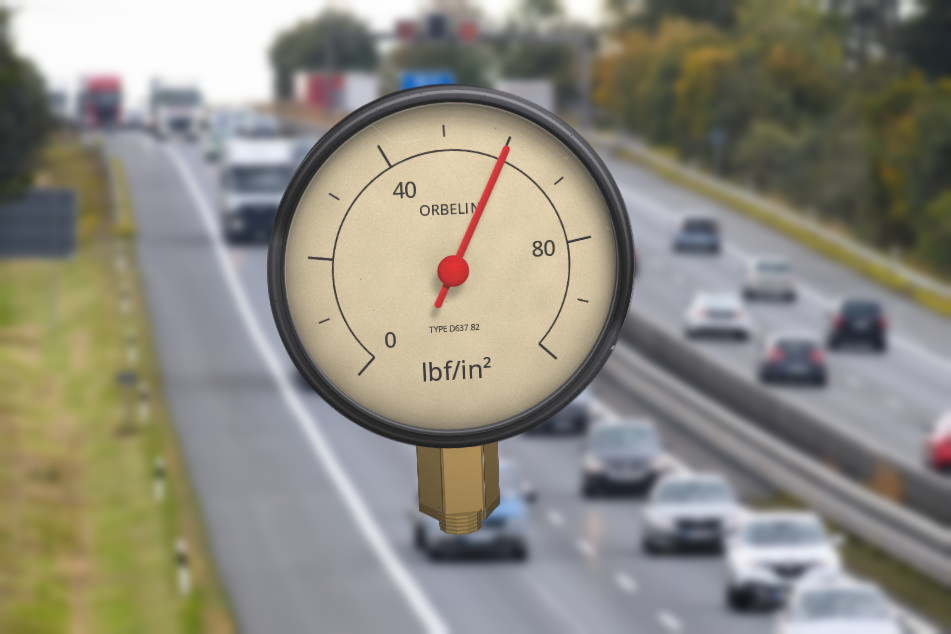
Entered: 60,psi
